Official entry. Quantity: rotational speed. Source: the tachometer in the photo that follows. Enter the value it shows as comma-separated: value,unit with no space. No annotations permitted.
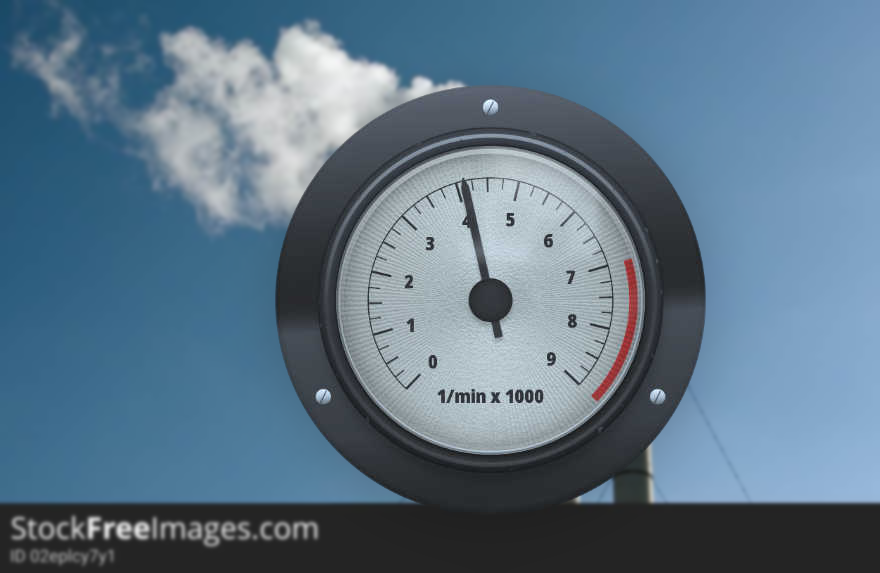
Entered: 4125,rpm
